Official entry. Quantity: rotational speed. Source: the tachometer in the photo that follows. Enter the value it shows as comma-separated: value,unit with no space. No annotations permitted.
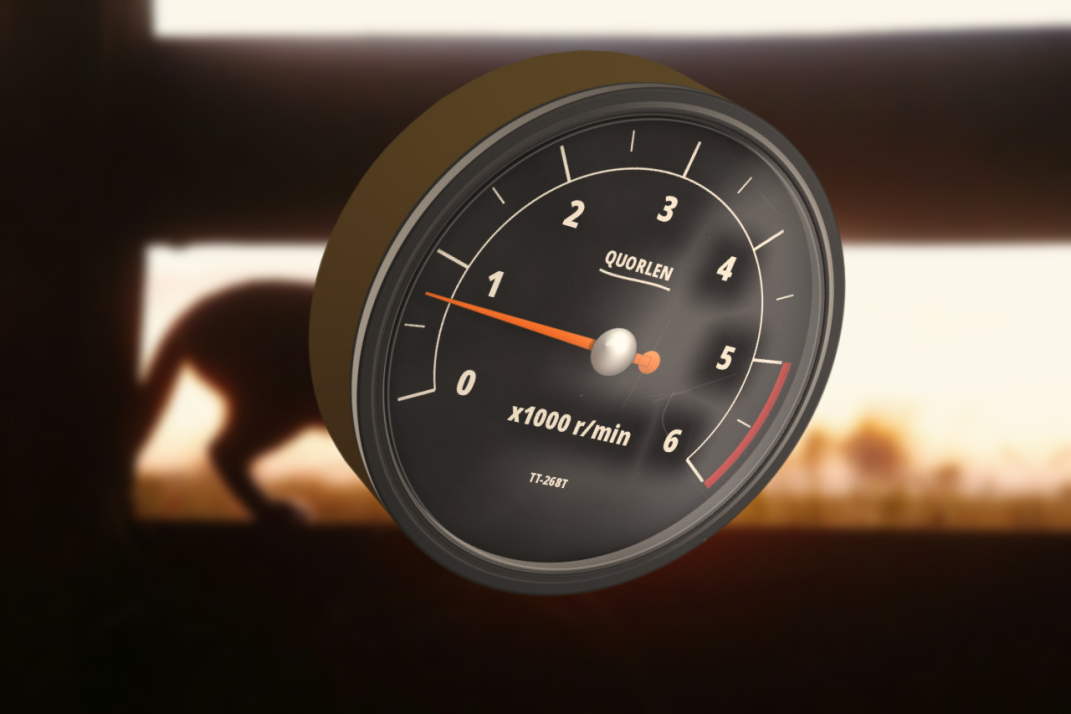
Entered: 750,rpm
